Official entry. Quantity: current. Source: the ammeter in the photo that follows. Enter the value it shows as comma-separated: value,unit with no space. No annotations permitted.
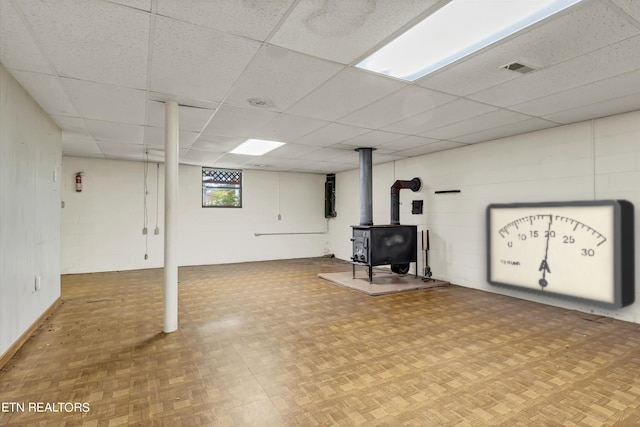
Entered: 20,A
